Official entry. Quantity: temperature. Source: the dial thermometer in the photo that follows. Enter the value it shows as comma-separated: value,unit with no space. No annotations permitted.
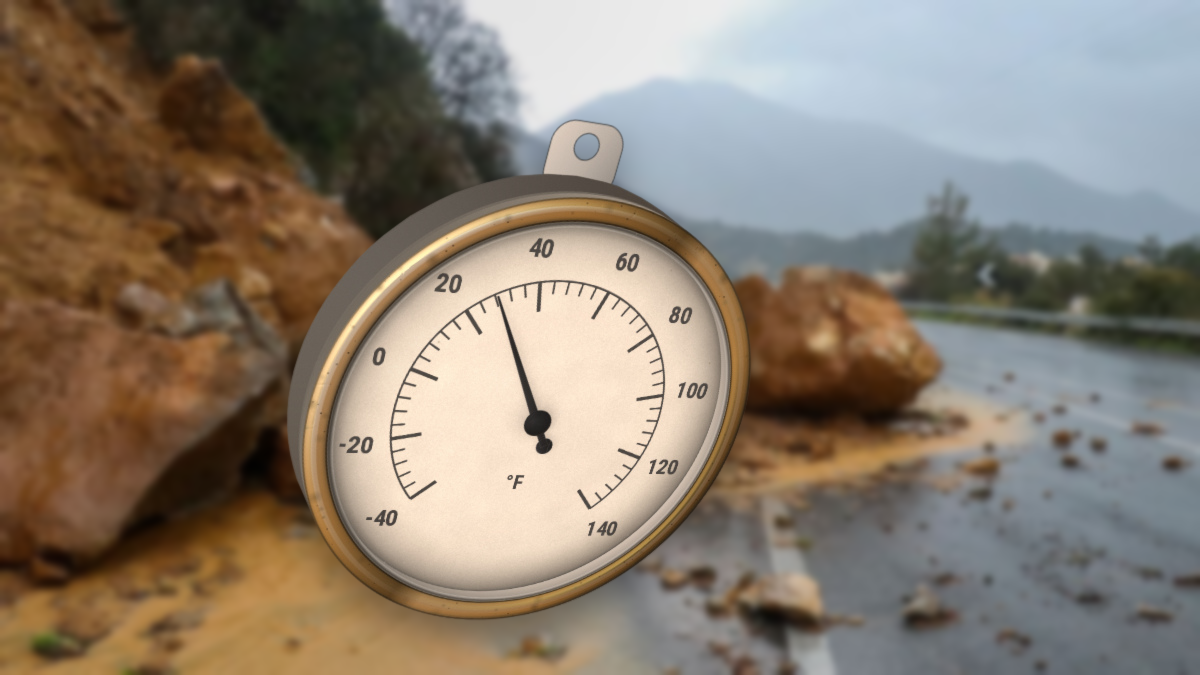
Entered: 28,°F
